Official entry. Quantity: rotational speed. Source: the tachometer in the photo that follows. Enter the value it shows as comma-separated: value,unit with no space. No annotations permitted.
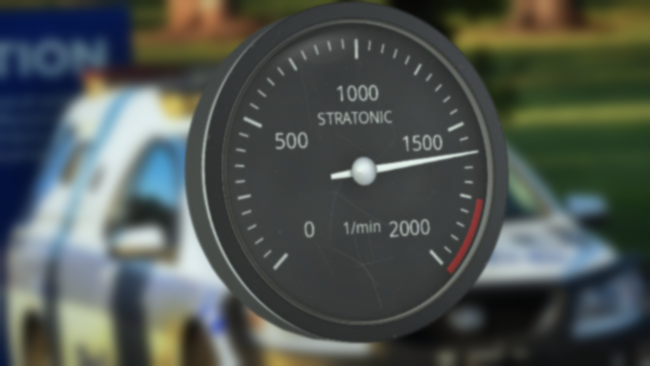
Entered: 1600,rpm
